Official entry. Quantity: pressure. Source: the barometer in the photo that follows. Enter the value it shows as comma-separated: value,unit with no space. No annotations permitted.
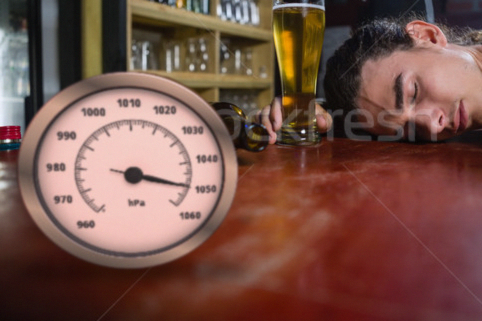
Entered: 1050,hPa
